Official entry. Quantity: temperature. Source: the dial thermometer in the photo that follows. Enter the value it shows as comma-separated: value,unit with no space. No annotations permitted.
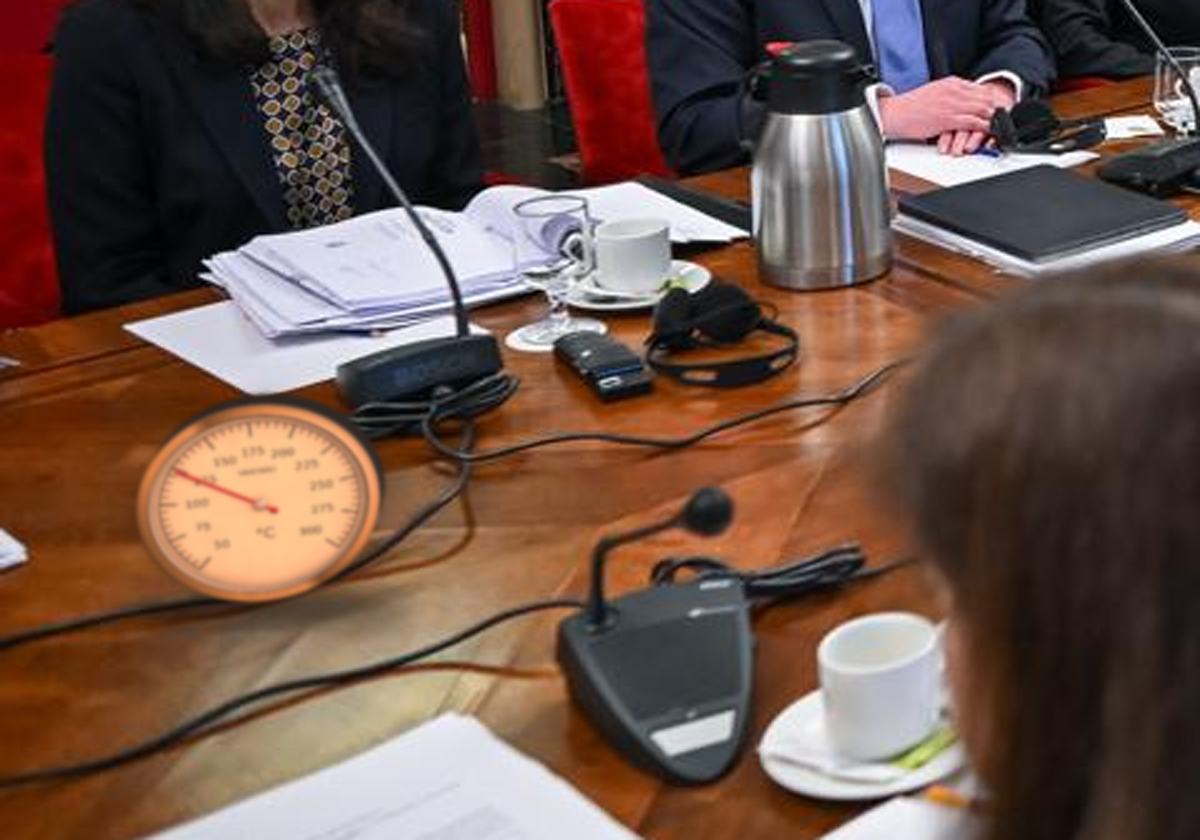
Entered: 125,°C
